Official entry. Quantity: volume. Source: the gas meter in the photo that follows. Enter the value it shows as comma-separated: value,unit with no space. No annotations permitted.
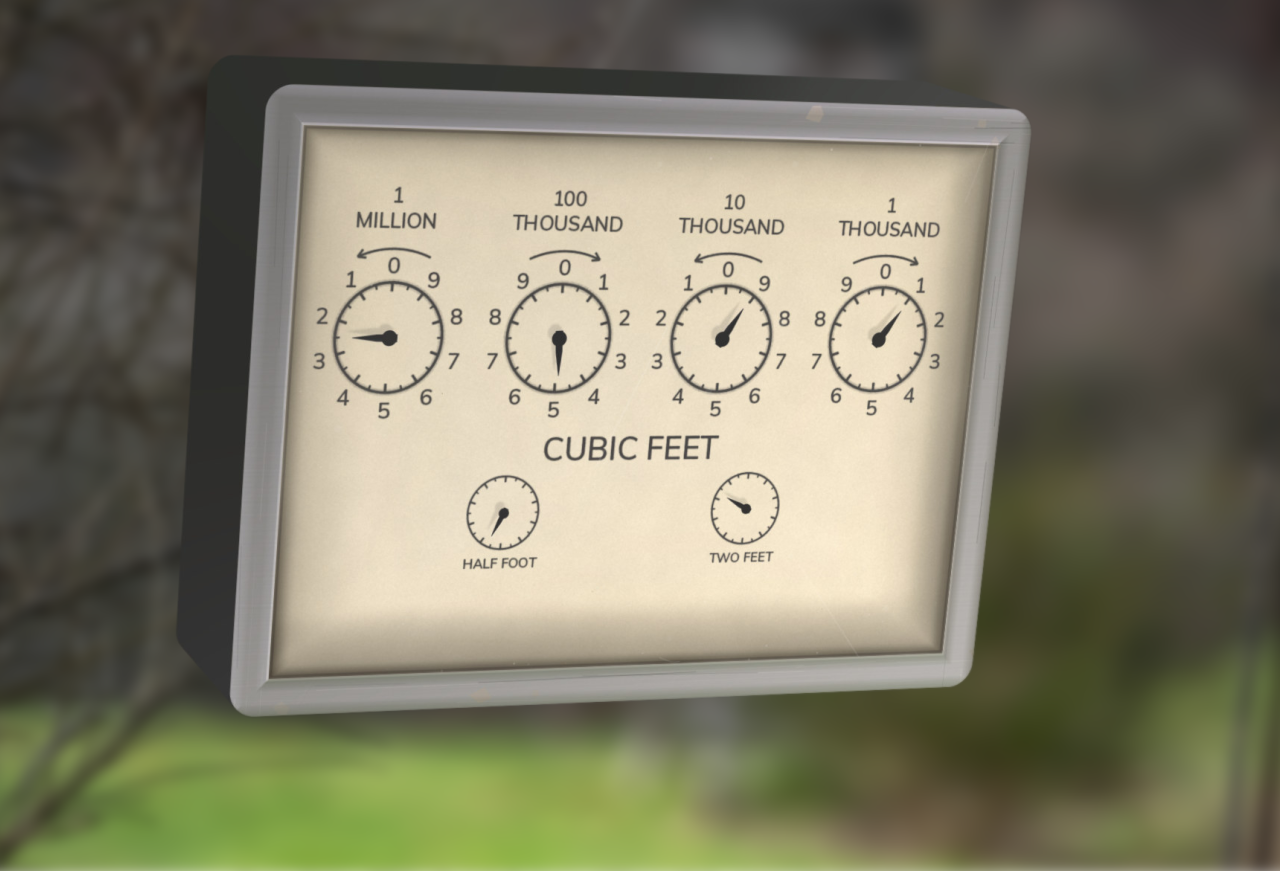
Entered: 249100,ft³
